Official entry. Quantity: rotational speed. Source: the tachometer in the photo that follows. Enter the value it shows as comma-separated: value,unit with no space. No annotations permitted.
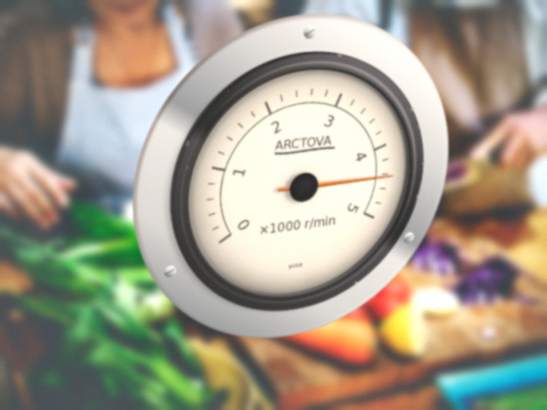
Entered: 4400,rpm
